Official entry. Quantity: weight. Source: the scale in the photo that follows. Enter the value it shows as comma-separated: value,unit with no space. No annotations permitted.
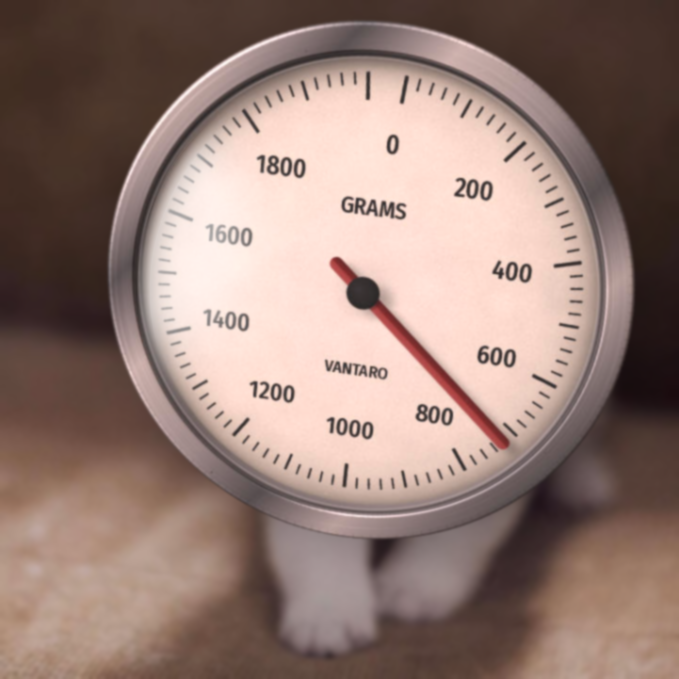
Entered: 720,g
